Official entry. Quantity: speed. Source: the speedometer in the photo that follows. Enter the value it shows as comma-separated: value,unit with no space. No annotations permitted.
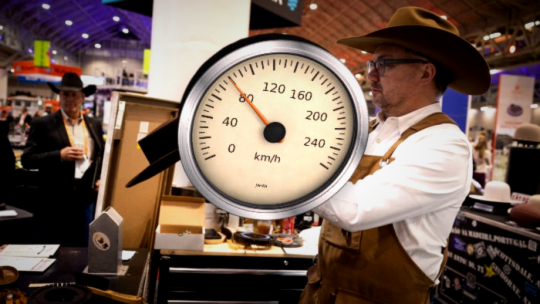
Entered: 80,km/h
